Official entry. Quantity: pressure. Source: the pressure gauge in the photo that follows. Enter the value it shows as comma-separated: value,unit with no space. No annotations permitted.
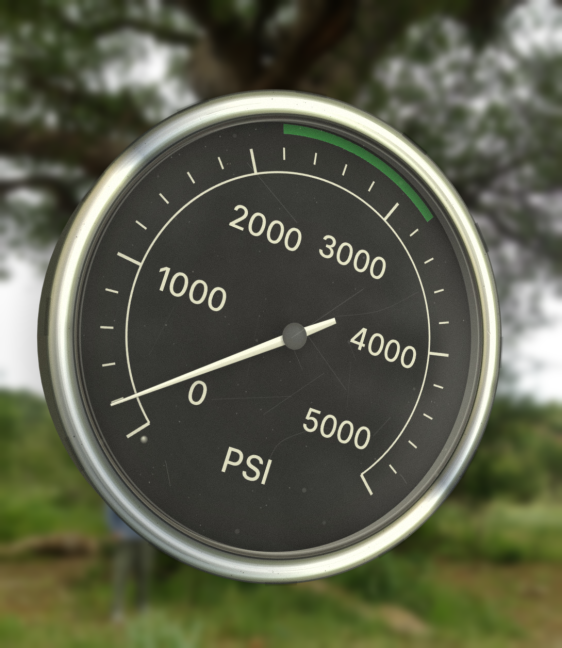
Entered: 200,psi
